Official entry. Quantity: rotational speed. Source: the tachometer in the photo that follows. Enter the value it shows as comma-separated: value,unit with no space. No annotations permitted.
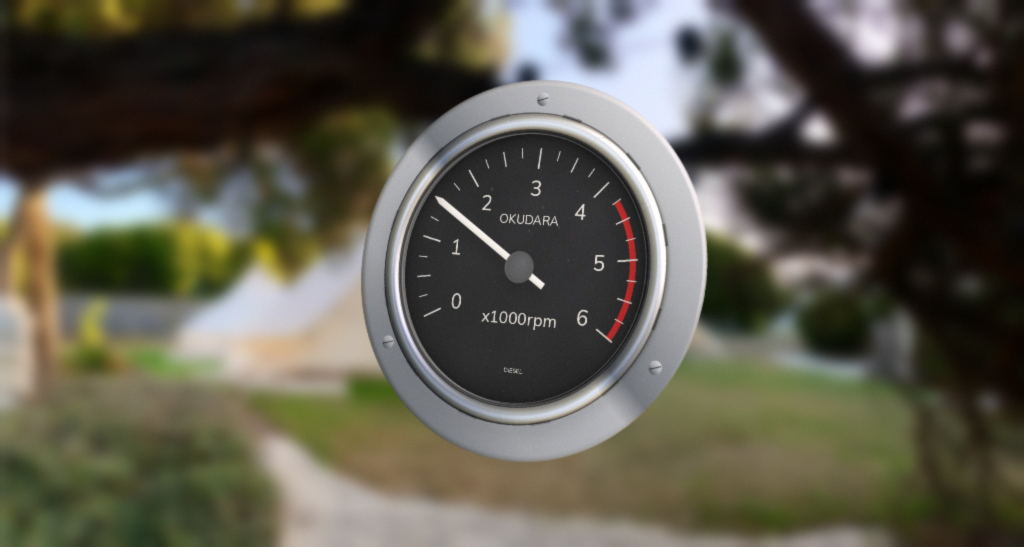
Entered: 1500,rpm
